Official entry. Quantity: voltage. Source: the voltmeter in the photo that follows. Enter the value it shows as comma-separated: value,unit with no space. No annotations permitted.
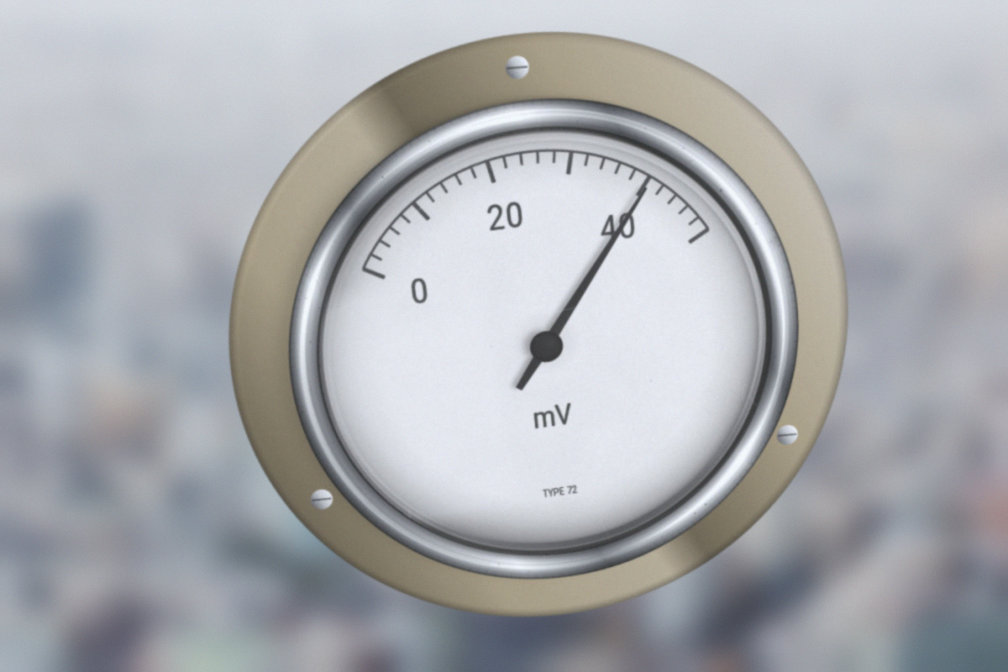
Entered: 40,mV
